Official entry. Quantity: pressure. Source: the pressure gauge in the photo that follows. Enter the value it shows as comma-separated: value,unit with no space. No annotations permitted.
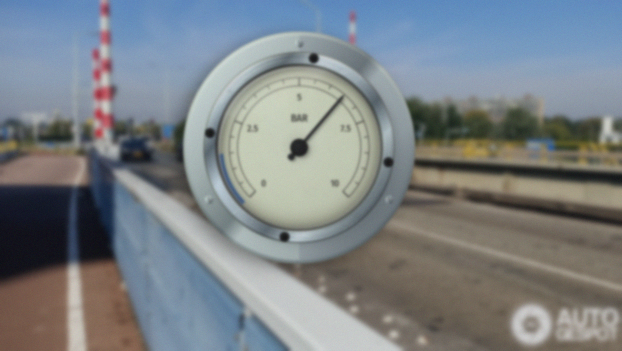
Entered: 6.5,bar
